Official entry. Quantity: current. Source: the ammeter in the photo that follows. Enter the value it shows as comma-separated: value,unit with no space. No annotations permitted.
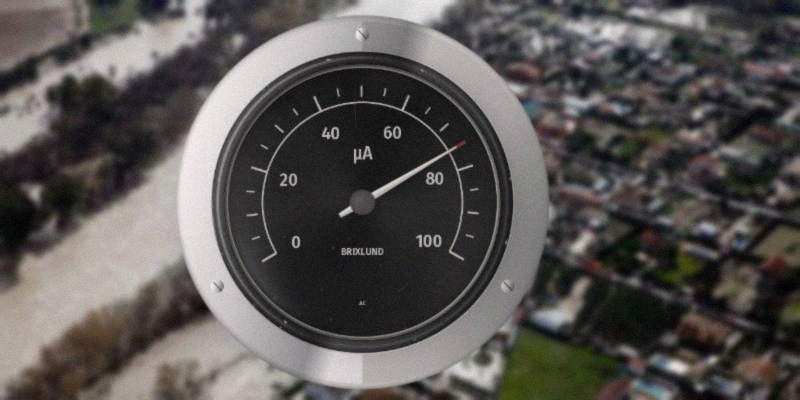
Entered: 75,µA
